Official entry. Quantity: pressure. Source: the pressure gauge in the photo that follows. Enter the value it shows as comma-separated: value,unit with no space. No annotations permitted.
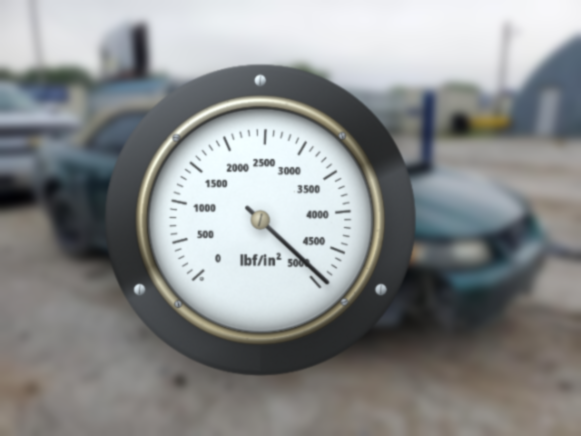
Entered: 4900,psi
